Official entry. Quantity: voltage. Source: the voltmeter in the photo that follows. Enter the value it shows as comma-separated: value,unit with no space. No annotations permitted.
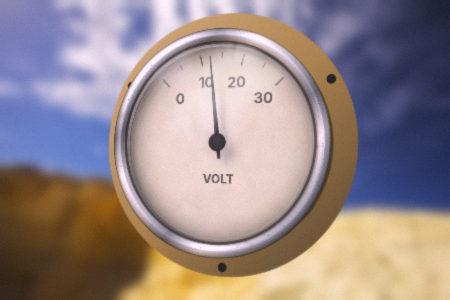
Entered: 12.5,V
